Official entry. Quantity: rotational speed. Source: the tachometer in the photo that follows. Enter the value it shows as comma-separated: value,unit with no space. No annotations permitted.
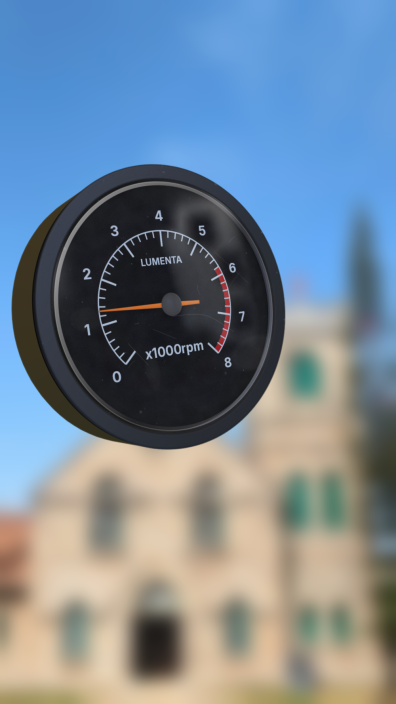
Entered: 1300,rpm
